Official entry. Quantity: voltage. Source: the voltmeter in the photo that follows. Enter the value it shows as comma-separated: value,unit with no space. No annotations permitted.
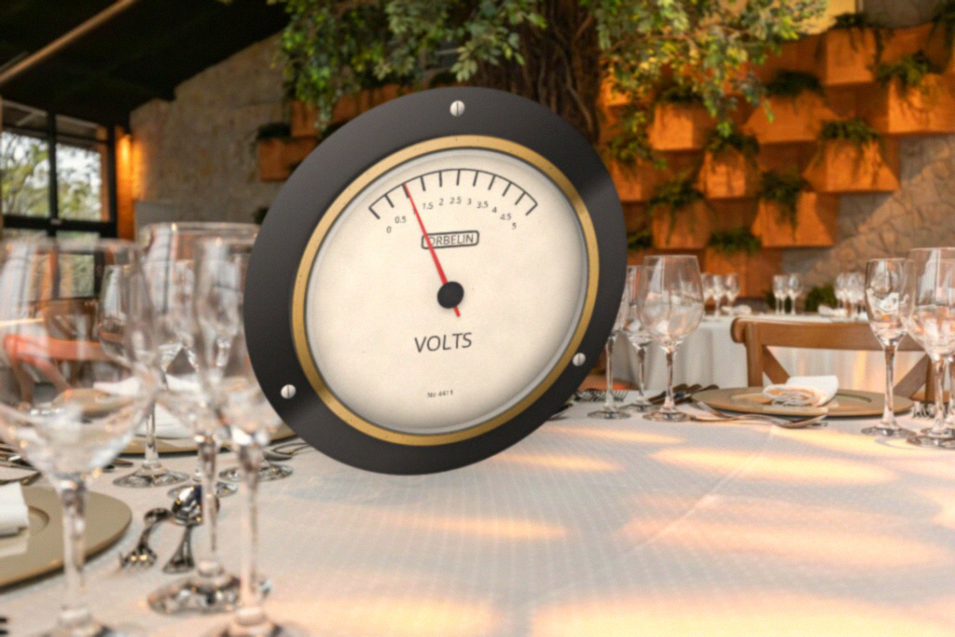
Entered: 1,V
